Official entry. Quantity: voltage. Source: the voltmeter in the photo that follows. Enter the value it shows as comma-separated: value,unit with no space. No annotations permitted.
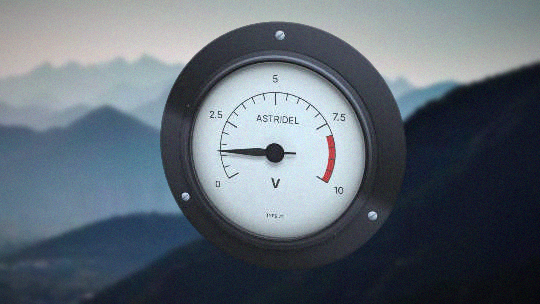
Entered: 1.25,V
